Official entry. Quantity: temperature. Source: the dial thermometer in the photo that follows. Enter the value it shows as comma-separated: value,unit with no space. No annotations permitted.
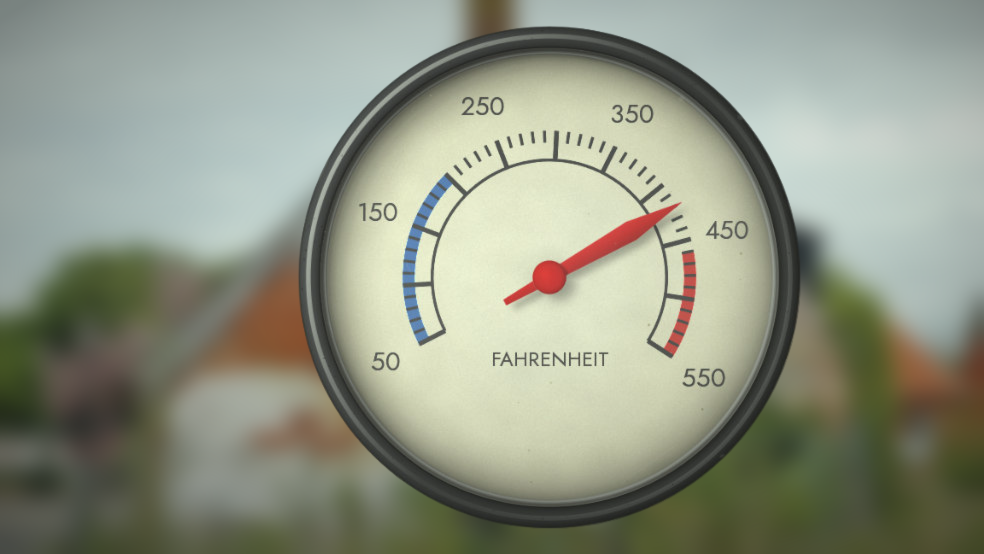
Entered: 420,°F
